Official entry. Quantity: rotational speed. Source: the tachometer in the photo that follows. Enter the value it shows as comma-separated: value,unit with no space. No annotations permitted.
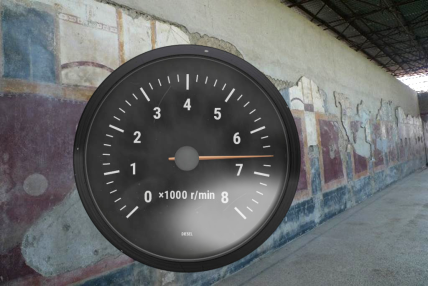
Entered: 6600,rpm
